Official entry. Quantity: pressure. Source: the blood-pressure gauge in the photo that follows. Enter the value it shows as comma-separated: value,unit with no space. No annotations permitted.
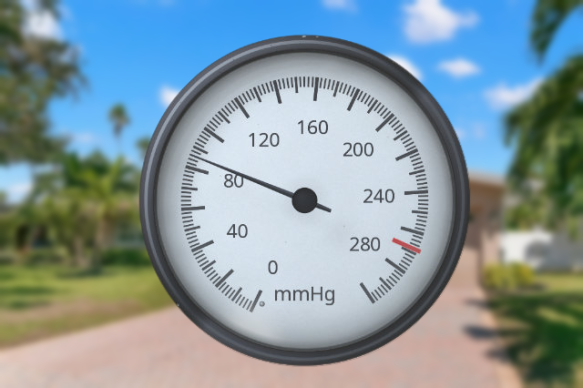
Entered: 86,mmHg
